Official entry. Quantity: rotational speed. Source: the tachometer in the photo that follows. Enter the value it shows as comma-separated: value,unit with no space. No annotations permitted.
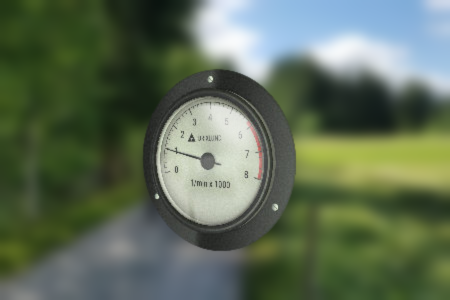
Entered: 1000,rpm
